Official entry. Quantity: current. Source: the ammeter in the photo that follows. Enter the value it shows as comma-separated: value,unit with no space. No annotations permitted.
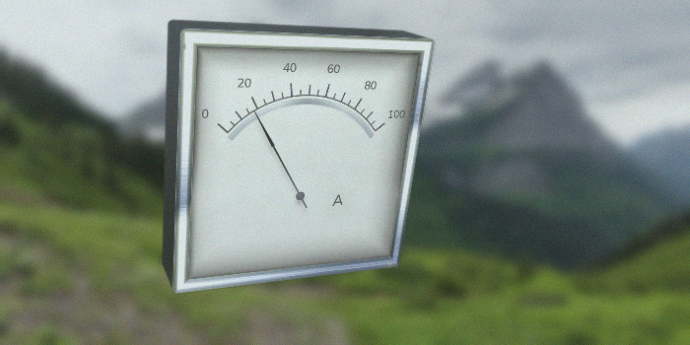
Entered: 17.5,A
